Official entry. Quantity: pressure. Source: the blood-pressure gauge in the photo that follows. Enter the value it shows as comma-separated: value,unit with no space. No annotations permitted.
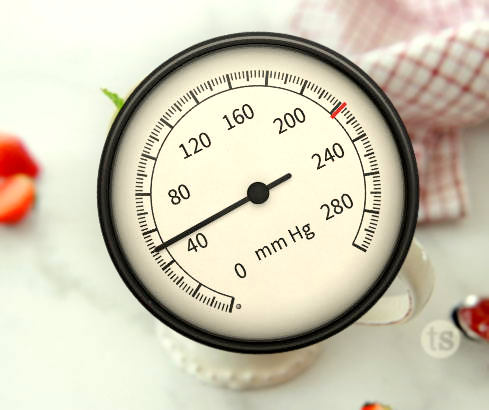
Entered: 50,mmHg
